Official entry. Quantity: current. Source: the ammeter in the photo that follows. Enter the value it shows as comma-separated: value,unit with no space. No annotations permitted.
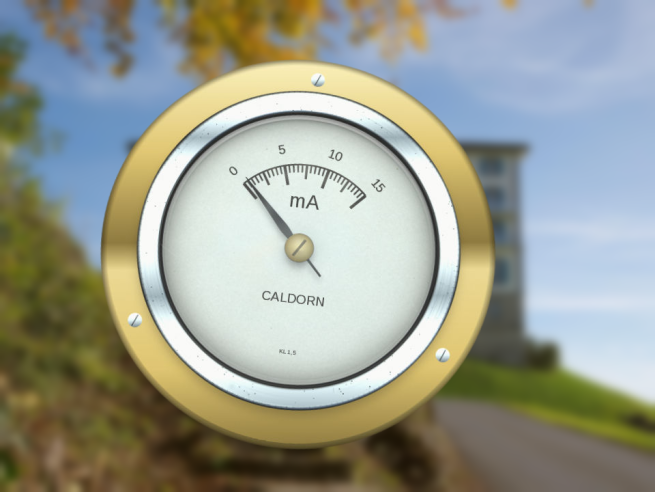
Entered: 0.5,mA
